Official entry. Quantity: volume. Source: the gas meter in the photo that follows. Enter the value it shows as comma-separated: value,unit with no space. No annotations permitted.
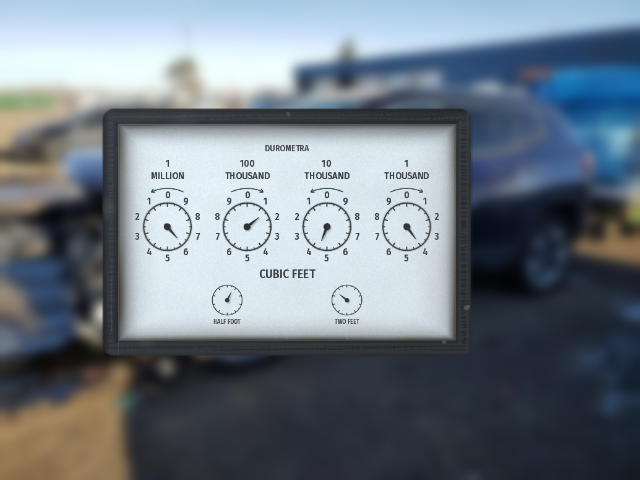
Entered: 614400,ft³
